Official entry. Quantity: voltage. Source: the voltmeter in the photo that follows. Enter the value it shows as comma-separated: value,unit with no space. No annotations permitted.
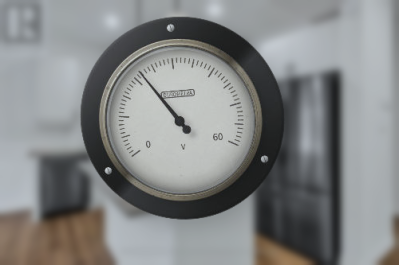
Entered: 22,V
